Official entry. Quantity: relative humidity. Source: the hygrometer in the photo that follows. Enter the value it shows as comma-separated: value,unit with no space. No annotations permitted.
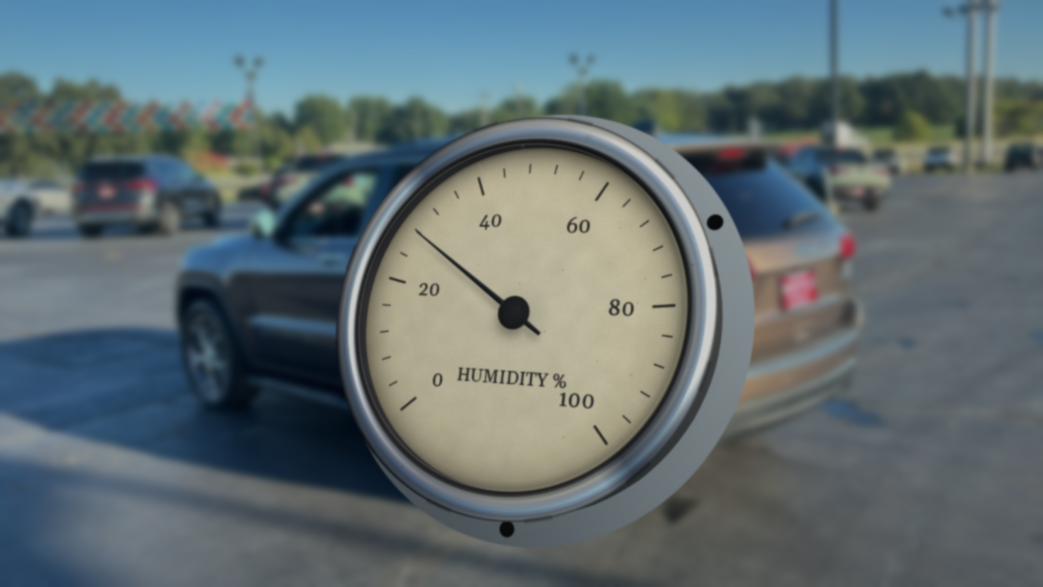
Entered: 28,%
